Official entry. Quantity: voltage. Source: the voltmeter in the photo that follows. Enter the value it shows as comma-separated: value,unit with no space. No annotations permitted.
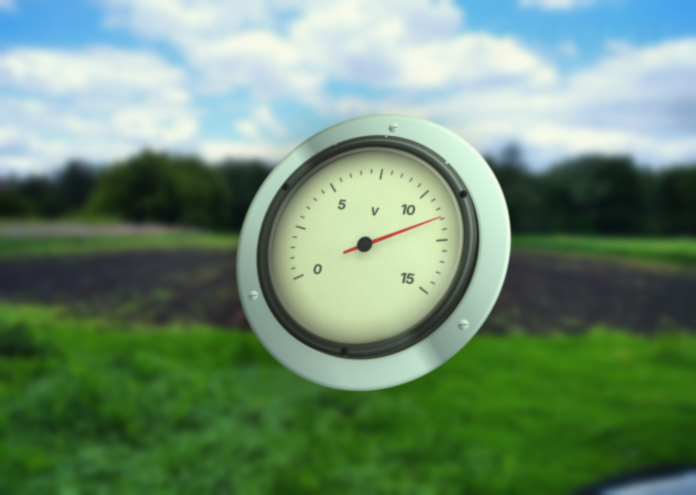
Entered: 11.5,V
